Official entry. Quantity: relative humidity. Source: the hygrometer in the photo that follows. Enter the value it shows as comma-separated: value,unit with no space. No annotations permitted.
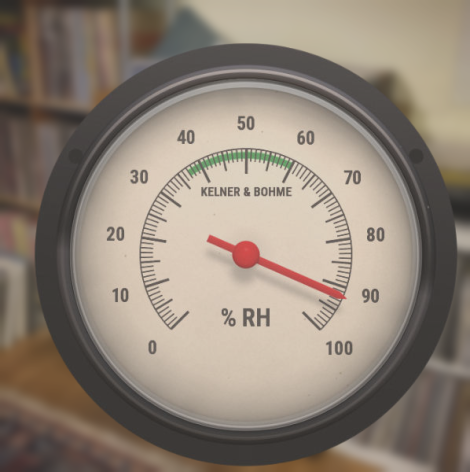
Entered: 92,%
